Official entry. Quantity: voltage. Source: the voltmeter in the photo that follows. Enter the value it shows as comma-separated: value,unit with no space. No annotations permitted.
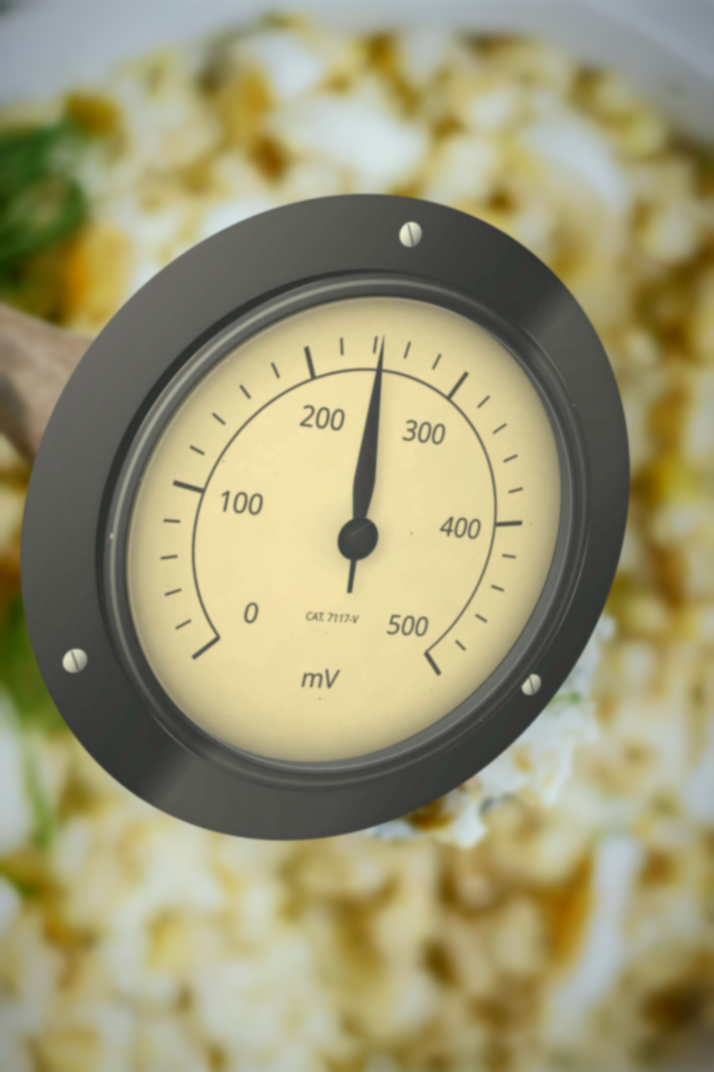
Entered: 240,mV
